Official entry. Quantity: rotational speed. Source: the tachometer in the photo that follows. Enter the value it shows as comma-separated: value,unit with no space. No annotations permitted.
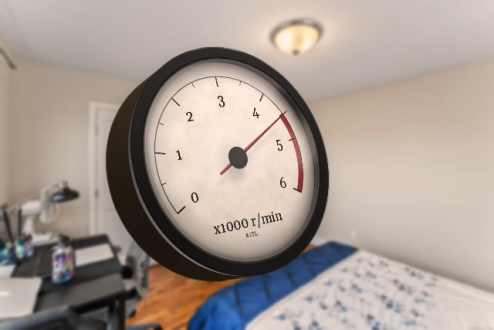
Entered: 4500,rpm
